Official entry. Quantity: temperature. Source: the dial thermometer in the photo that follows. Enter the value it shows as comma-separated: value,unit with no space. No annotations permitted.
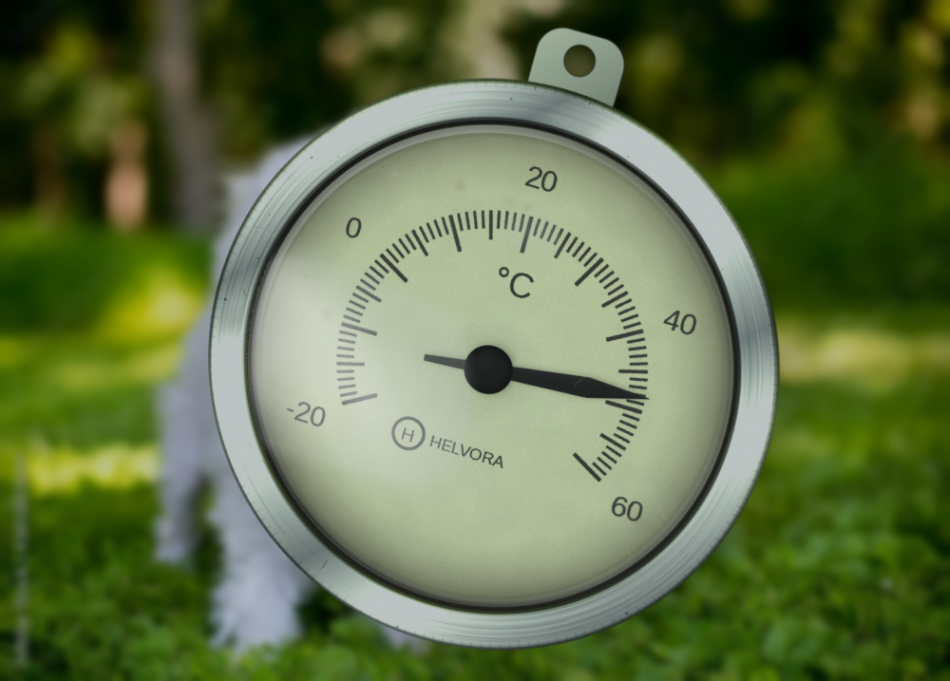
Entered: 48,°C
